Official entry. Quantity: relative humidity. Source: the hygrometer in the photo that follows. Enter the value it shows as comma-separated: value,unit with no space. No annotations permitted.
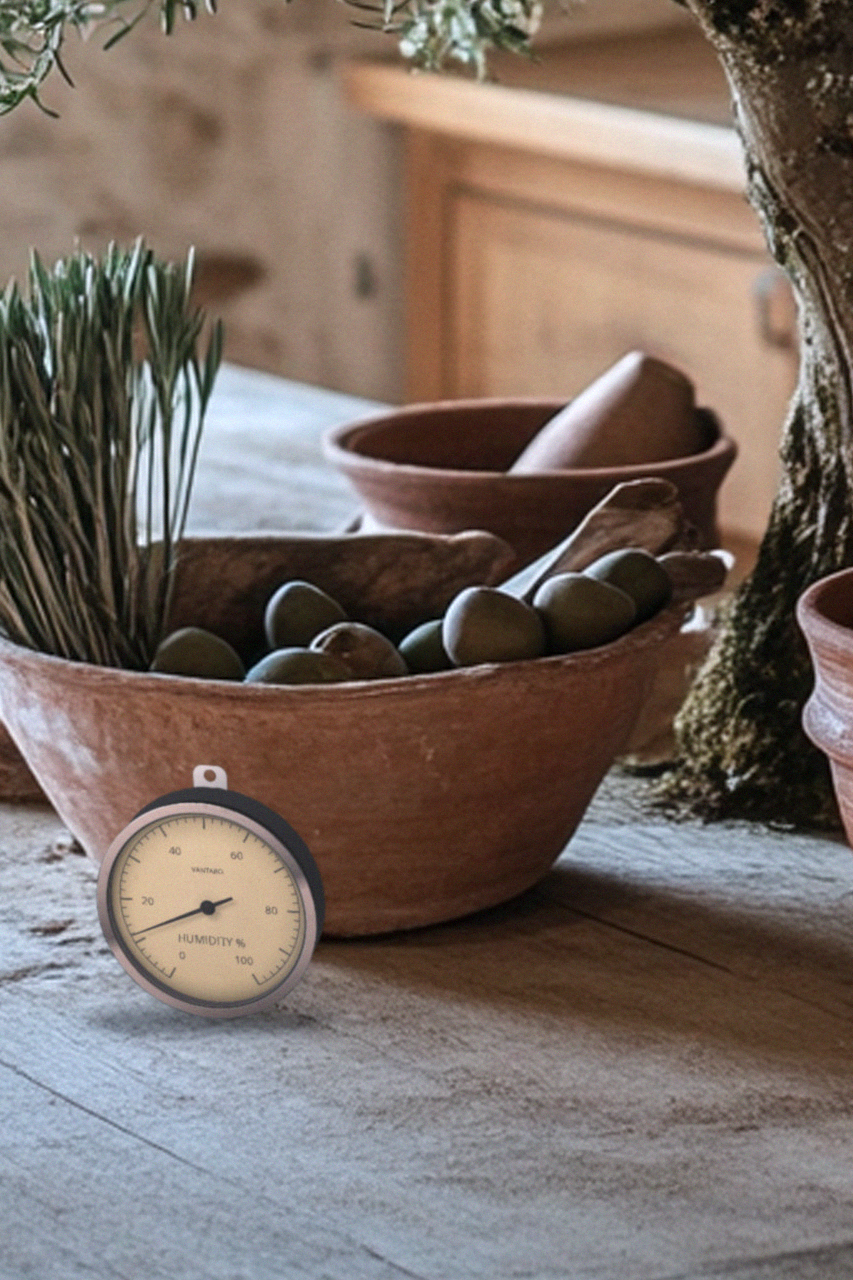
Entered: 12,%
